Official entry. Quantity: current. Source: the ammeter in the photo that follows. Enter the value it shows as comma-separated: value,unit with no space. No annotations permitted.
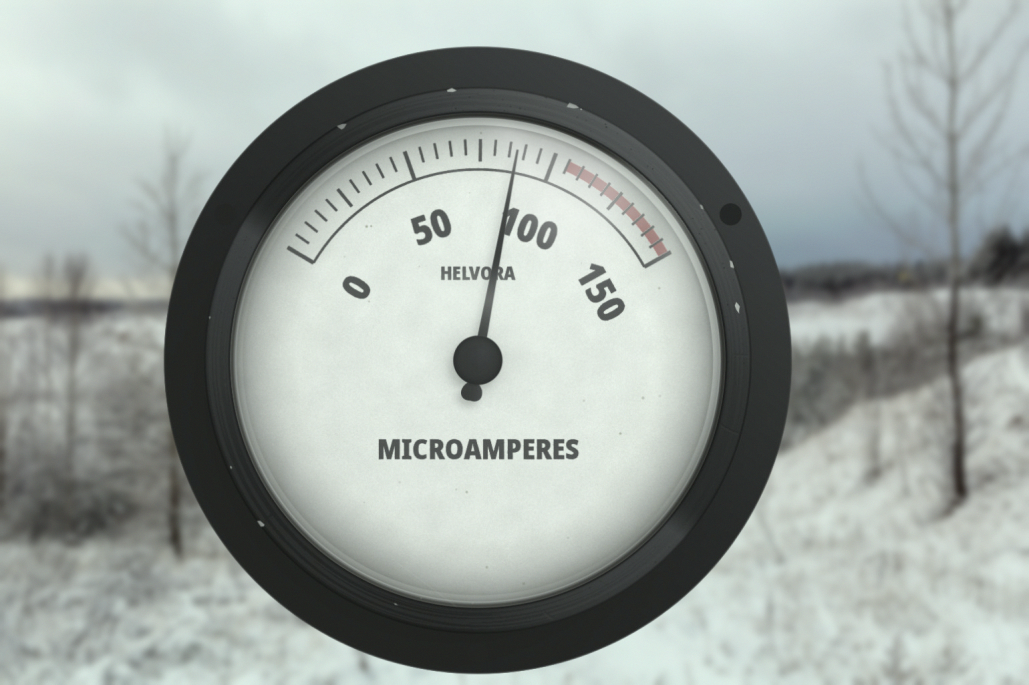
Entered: 87.5,µA
